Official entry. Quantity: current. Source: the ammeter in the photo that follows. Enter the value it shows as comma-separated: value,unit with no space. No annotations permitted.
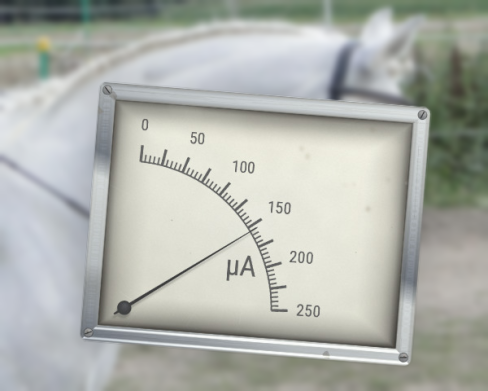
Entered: 155,µA
